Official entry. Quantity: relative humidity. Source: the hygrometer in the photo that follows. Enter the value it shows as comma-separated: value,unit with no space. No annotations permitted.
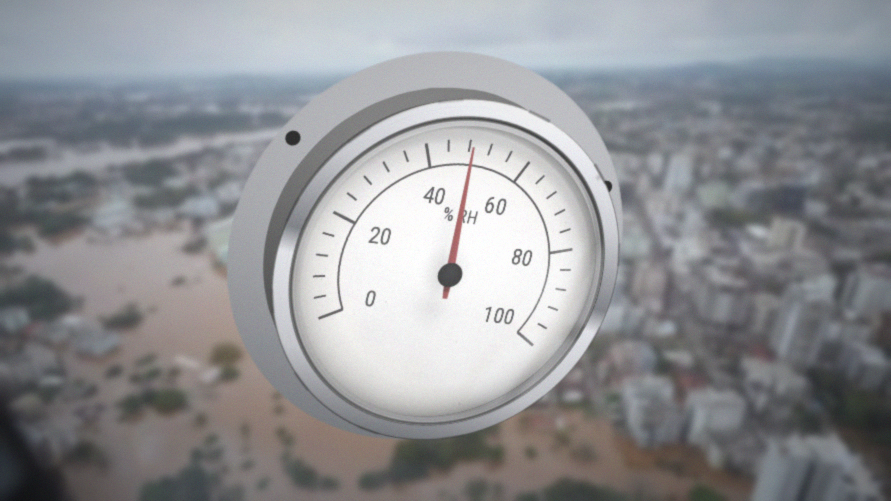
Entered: 48,%
